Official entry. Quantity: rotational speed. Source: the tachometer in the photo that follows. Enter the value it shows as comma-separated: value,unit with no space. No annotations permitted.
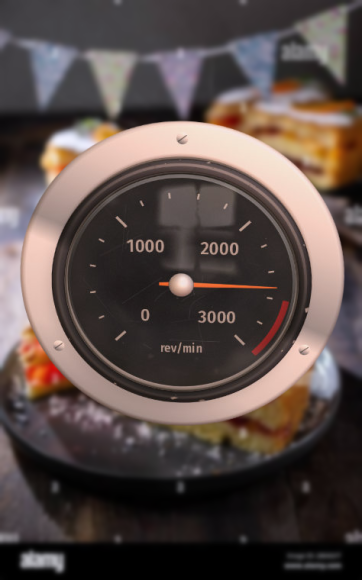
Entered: 2500,rpm
